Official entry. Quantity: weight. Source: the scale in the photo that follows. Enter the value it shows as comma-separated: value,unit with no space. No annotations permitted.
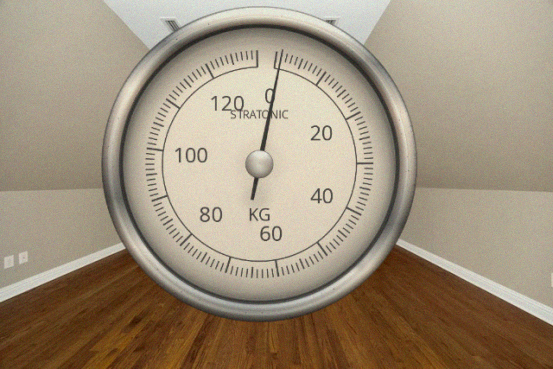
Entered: 1,kg
